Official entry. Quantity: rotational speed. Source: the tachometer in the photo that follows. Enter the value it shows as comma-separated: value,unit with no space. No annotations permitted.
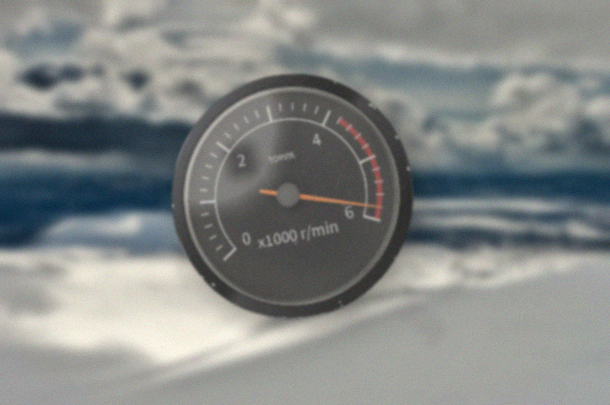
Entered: 5800,rpm
